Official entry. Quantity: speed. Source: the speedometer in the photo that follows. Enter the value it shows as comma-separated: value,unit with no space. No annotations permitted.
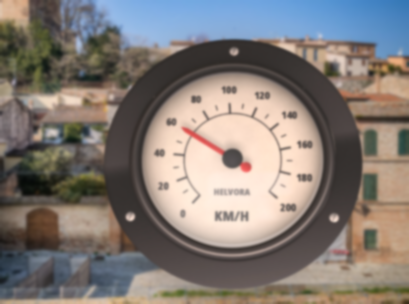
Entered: 60,km/h
